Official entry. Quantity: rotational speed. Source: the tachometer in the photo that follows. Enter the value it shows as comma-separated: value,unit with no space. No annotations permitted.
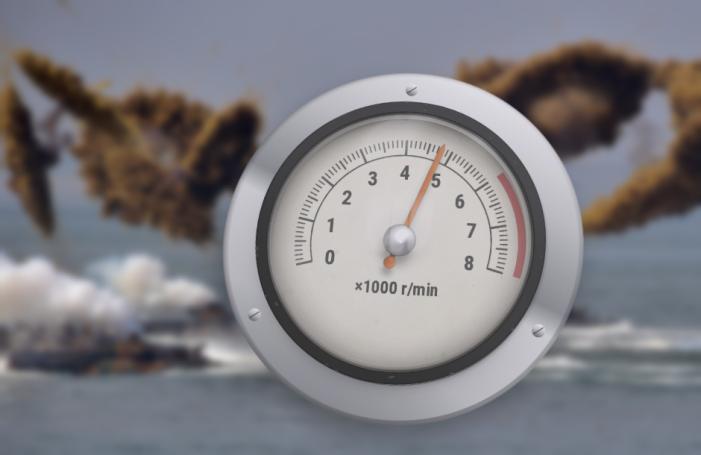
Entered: 4800,rpm
